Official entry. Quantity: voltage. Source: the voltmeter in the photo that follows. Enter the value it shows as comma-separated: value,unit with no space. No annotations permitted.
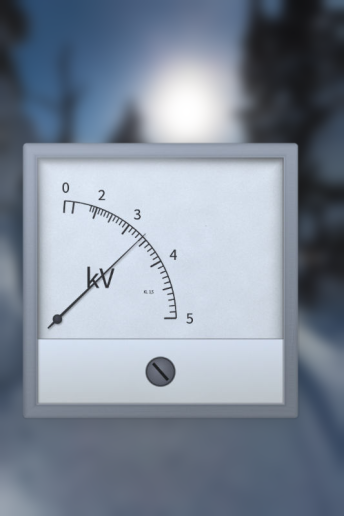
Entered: 3.4,kV
